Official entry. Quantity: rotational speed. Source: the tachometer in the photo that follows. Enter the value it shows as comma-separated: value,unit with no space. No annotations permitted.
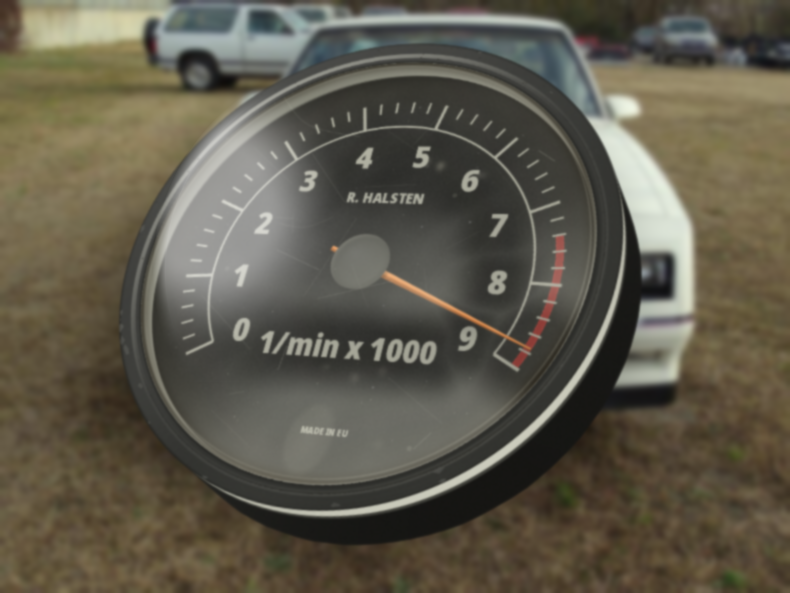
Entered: 8800,rpm
